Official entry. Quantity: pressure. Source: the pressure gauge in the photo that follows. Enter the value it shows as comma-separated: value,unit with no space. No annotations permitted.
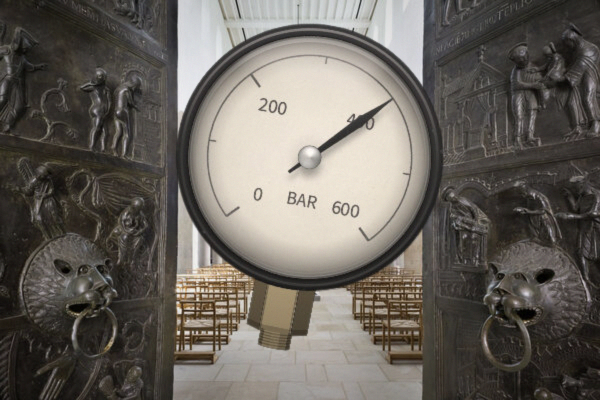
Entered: 400,bar
